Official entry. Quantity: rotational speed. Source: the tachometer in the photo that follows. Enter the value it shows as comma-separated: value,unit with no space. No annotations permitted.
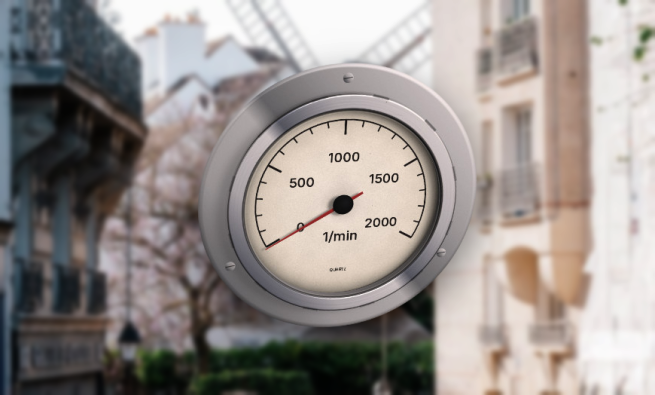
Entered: 0,rpm
